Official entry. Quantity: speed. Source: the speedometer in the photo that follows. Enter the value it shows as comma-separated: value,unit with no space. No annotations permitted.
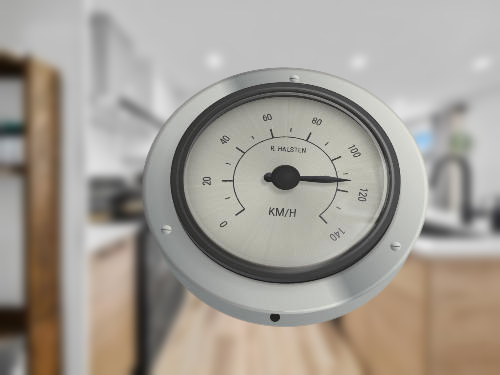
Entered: 115,km/h
